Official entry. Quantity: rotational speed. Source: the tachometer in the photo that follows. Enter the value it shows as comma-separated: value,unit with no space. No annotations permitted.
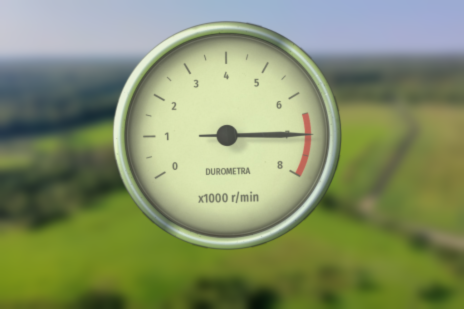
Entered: 7000,rpm
